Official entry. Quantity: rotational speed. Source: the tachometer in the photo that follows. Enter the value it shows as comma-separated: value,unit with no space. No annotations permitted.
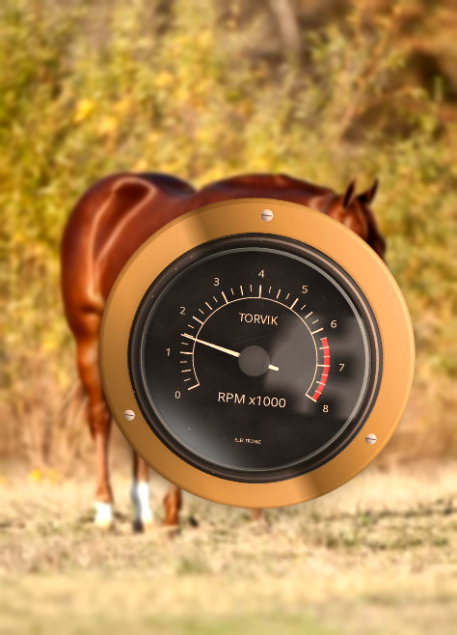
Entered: 1500,rpm
